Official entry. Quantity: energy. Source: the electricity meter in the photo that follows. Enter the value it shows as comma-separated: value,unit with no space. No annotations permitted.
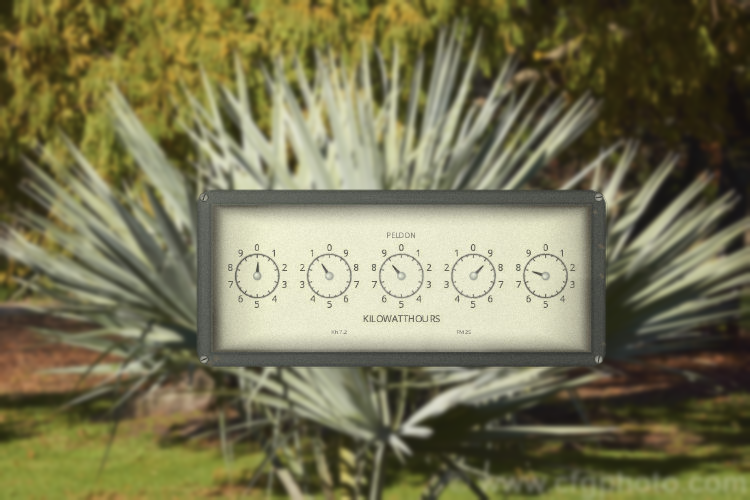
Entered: 888,kWh
